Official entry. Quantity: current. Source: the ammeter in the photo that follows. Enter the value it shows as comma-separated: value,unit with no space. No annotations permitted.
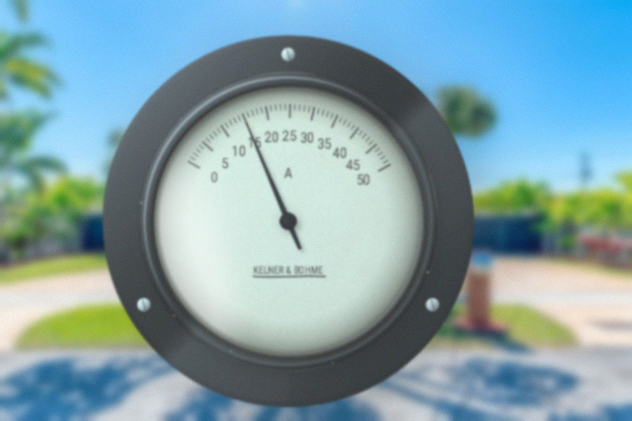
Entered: 15,A
